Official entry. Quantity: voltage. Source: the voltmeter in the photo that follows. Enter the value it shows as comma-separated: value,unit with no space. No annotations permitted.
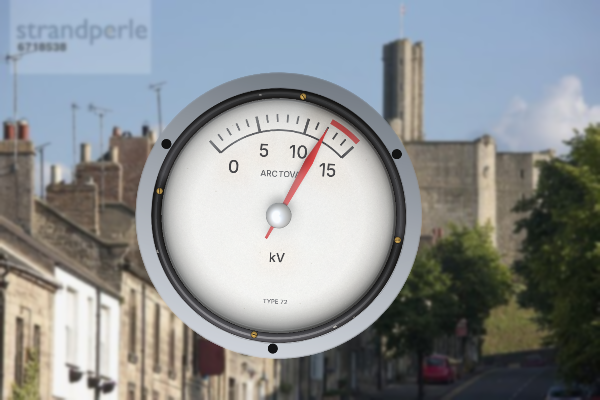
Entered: 12,kV
